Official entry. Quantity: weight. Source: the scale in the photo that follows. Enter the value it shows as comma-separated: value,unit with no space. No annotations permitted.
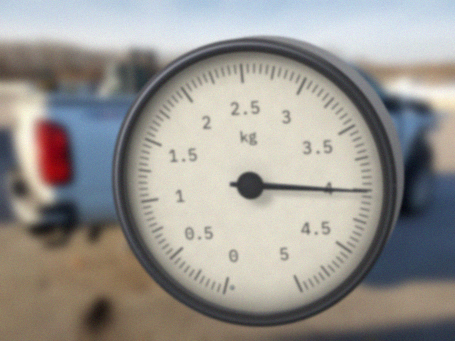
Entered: 4,kg
